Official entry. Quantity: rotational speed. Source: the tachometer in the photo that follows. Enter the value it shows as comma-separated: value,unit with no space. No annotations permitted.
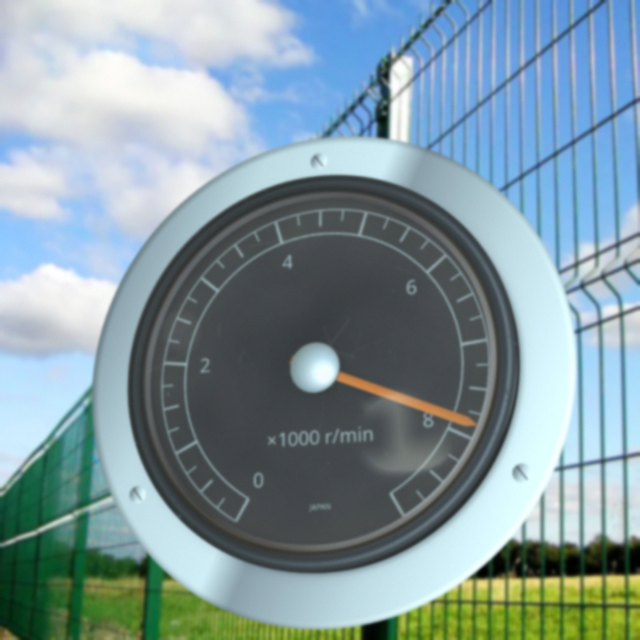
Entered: 7875,rpm
